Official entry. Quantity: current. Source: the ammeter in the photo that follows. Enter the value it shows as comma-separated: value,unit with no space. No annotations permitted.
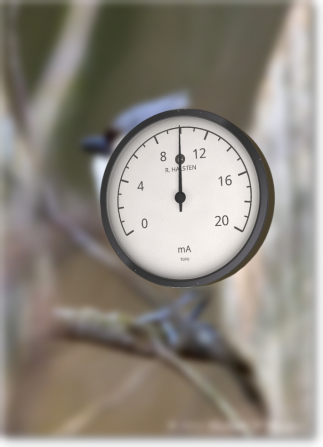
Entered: 10,mA
